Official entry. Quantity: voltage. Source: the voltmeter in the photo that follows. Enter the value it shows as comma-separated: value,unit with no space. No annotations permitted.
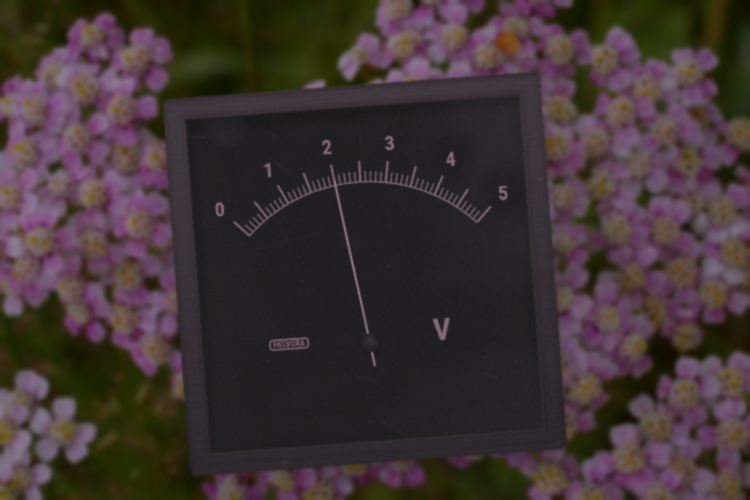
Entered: 2,V
